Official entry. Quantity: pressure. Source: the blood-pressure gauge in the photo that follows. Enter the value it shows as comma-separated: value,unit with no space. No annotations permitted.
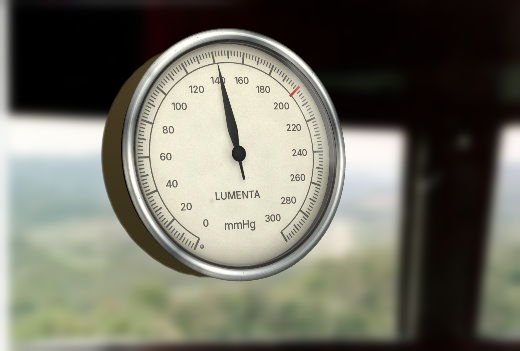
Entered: 140,mmHg
